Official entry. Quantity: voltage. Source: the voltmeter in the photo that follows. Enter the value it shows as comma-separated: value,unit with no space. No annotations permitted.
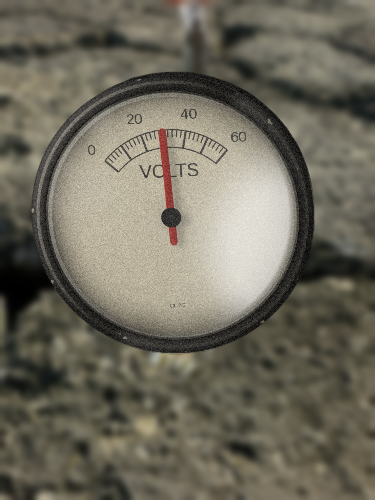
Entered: 30,V
